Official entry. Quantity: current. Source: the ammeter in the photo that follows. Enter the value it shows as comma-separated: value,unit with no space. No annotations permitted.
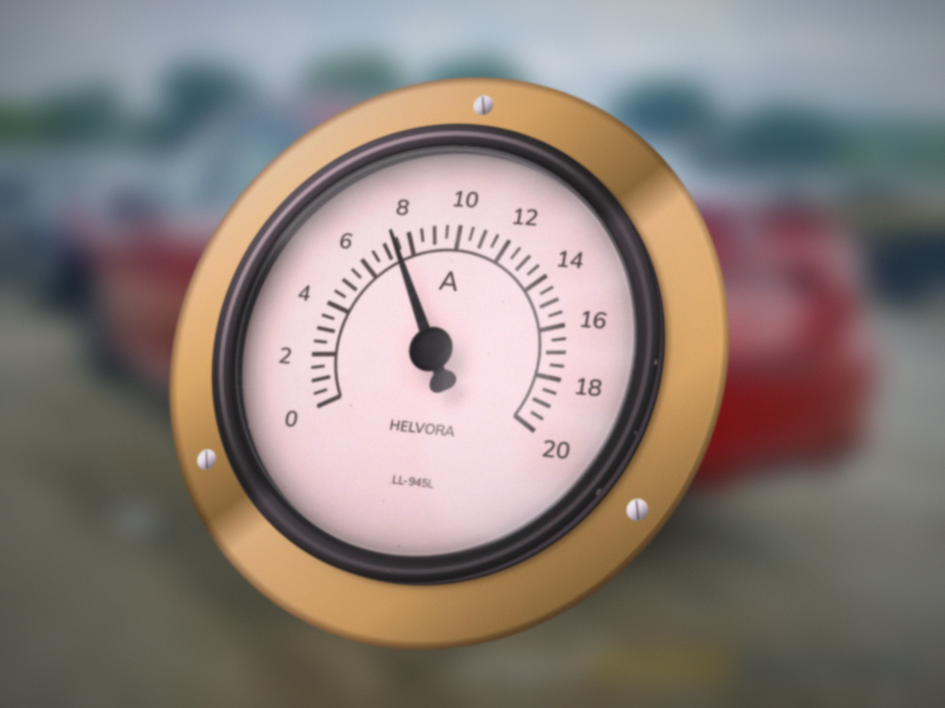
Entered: 7.5,A
